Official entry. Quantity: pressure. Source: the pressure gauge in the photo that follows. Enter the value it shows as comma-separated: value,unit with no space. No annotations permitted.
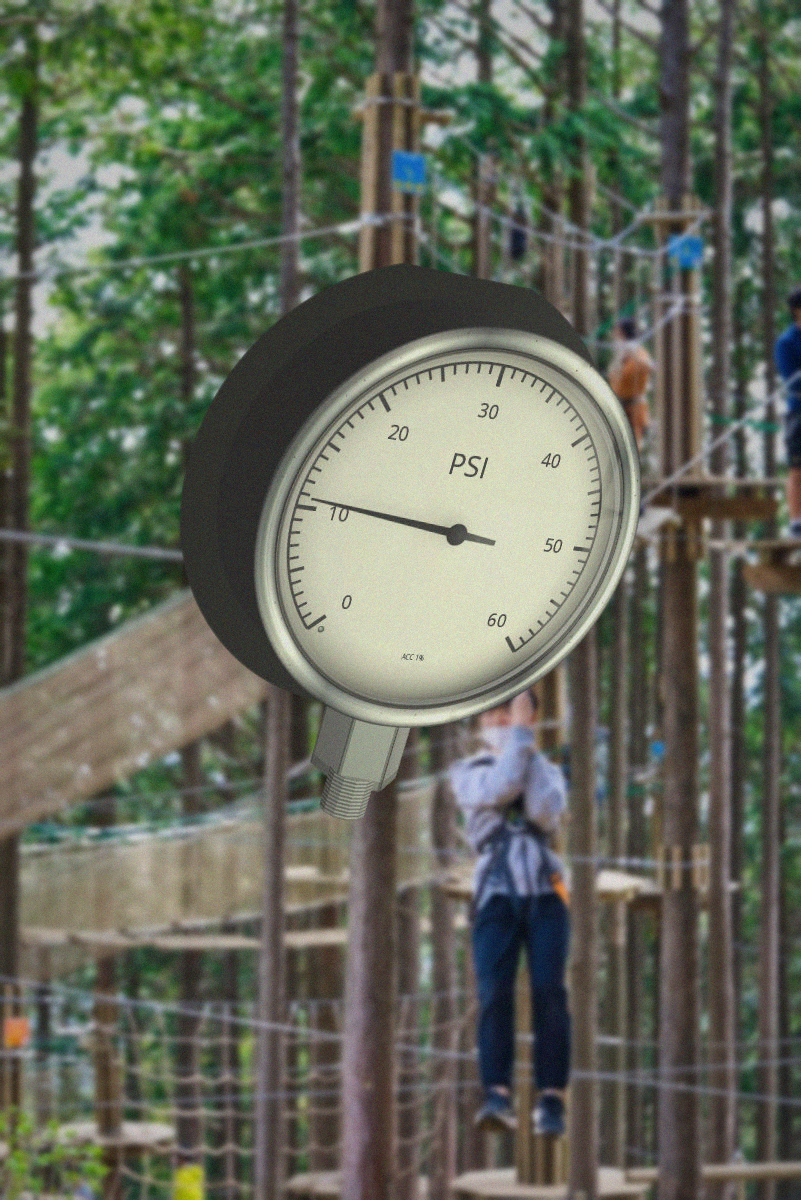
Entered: 11,psi
